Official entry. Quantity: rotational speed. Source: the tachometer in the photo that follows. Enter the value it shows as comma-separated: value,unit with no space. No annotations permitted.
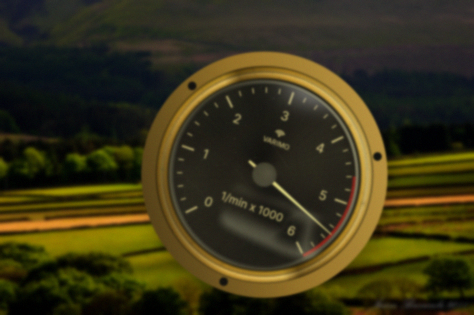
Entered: 5500,rpm
